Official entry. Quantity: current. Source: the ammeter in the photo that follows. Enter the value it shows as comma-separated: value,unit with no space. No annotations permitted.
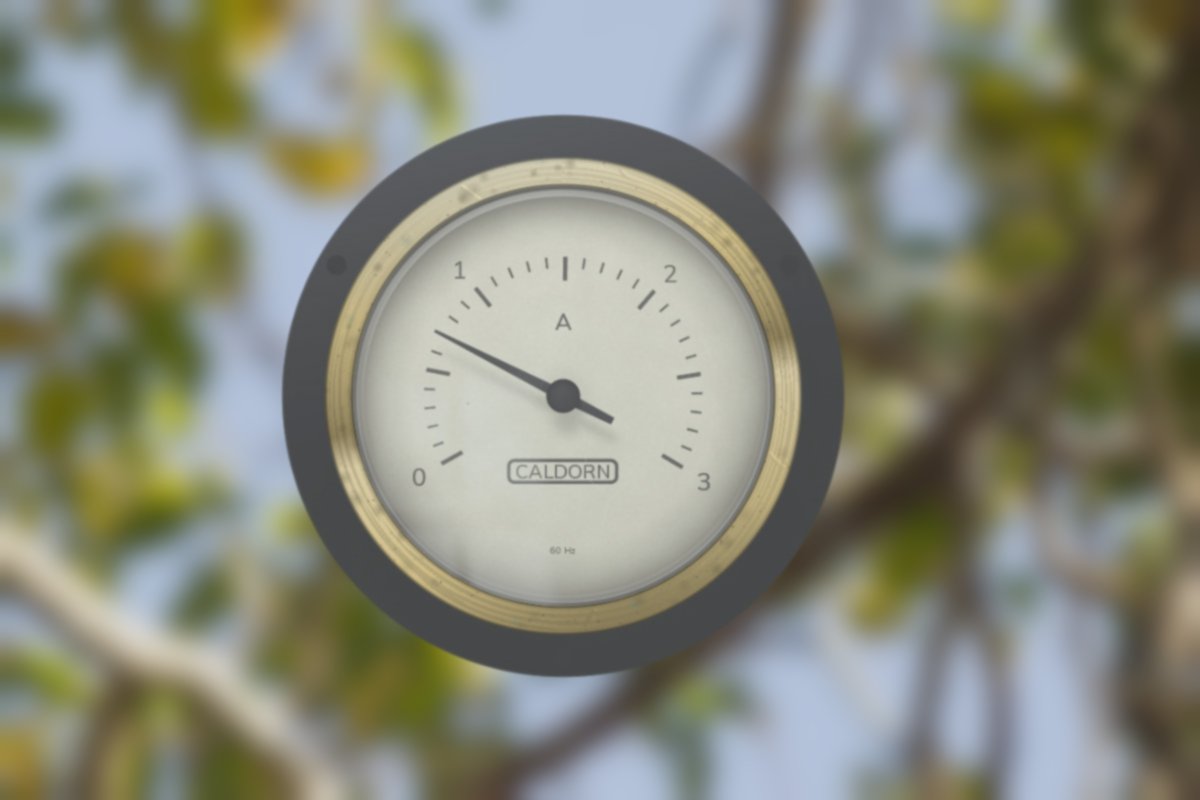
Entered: 0.7,A
